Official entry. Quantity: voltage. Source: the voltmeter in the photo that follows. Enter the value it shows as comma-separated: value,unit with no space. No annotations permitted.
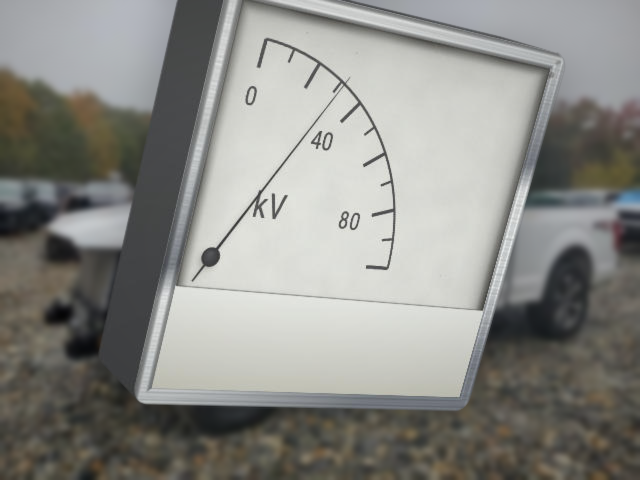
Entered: 30,kV
